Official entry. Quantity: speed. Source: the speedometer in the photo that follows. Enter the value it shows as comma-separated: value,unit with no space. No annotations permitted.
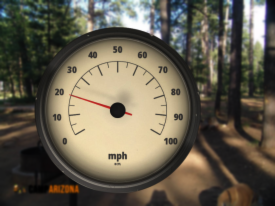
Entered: 20,mph
